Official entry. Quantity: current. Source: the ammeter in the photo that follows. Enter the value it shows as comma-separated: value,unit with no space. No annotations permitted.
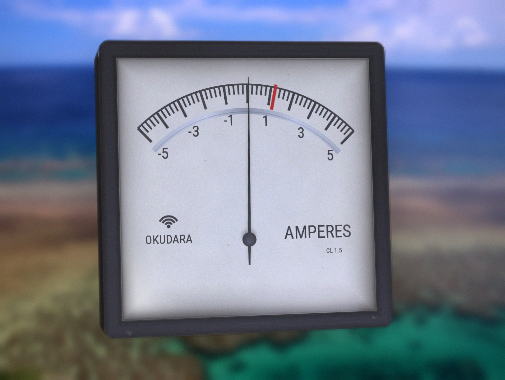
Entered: 0,A
